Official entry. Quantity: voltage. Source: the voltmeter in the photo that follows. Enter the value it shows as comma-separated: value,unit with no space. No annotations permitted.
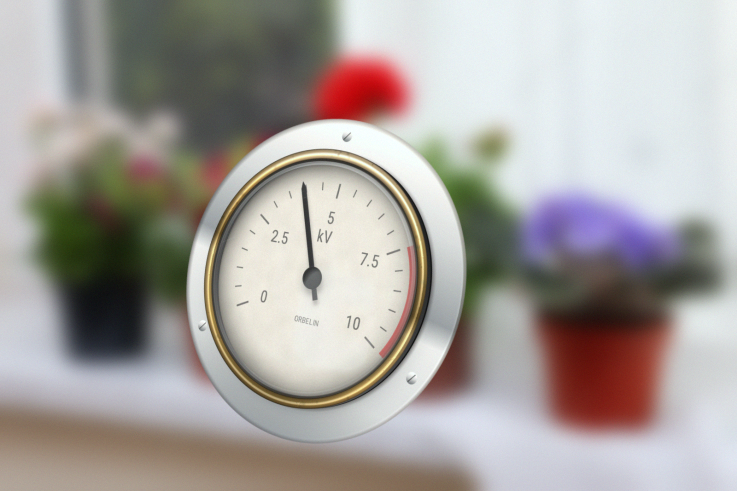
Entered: 4,kV
